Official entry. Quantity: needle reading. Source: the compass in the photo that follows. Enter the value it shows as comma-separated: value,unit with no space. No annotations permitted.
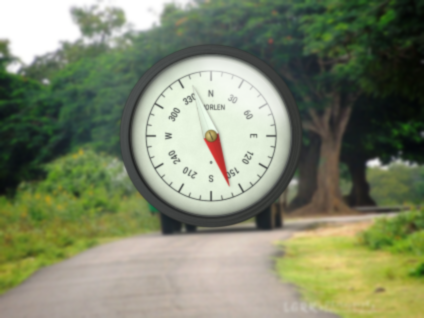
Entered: 160,°
